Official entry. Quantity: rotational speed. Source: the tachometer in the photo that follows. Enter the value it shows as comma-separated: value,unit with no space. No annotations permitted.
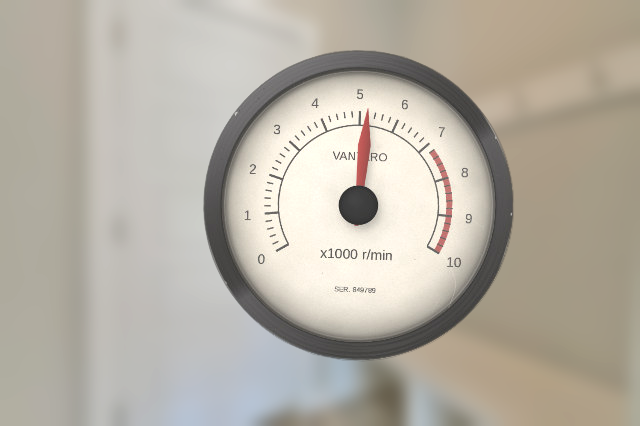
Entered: 5200,rpm
